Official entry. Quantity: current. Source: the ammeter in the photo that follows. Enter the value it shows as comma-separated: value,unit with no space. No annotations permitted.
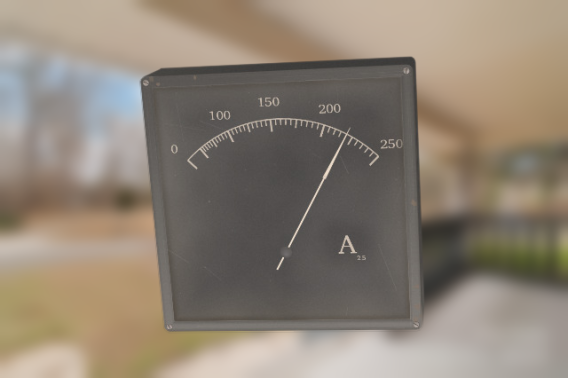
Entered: 220,A
